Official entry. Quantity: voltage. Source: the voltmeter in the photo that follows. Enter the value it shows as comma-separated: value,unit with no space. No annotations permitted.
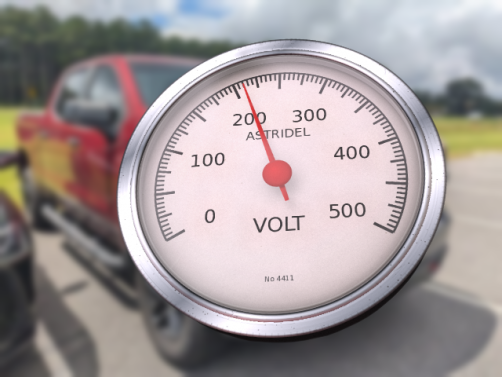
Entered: 210,V
